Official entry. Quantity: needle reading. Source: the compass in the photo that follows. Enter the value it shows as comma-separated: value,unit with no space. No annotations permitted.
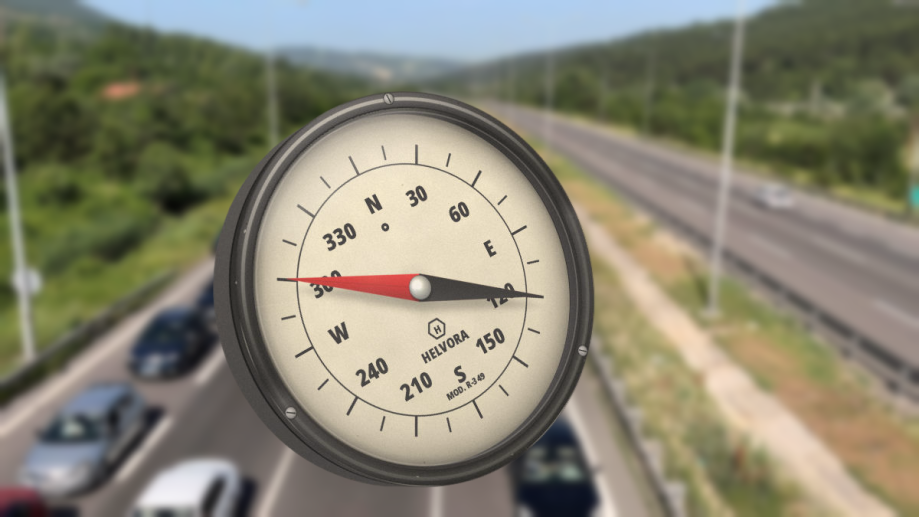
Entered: 300,°
